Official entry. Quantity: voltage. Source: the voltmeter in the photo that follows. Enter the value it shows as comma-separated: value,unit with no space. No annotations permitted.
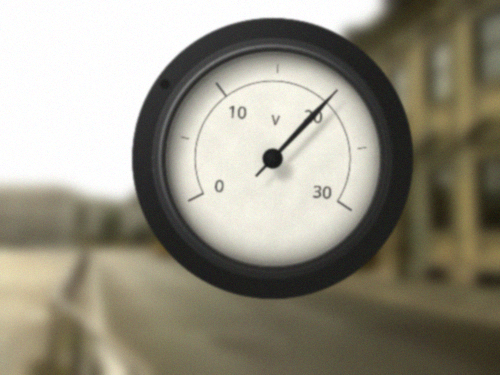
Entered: 20,V
